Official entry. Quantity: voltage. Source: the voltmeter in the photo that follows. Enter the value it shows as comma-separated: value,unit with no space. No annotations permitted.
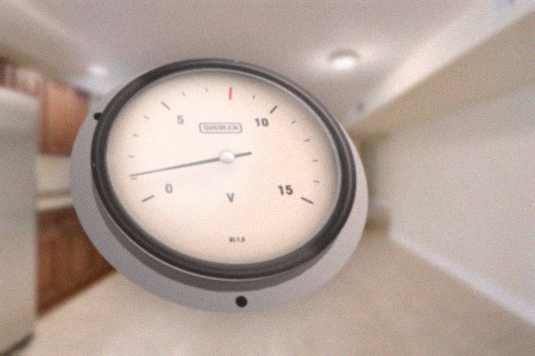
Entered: 1,V
